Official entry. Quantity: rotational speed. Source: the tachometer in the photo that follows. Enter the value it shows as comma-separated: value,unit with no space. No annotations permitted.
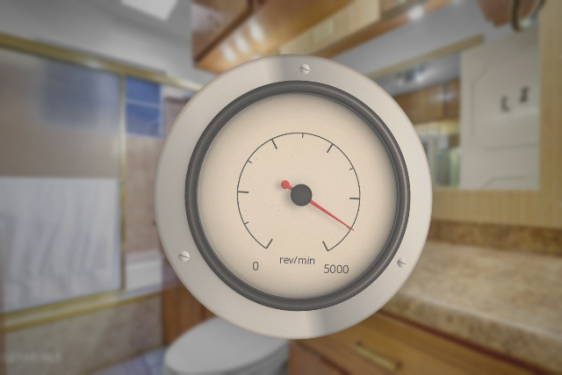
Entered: 4500,rpm
